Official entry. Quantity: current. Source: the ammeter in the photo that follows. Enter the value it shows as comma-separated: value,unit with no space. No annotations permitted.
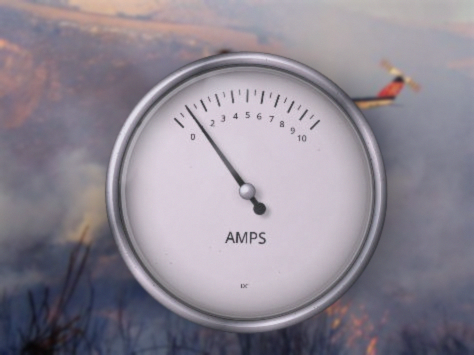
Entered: 1,A
